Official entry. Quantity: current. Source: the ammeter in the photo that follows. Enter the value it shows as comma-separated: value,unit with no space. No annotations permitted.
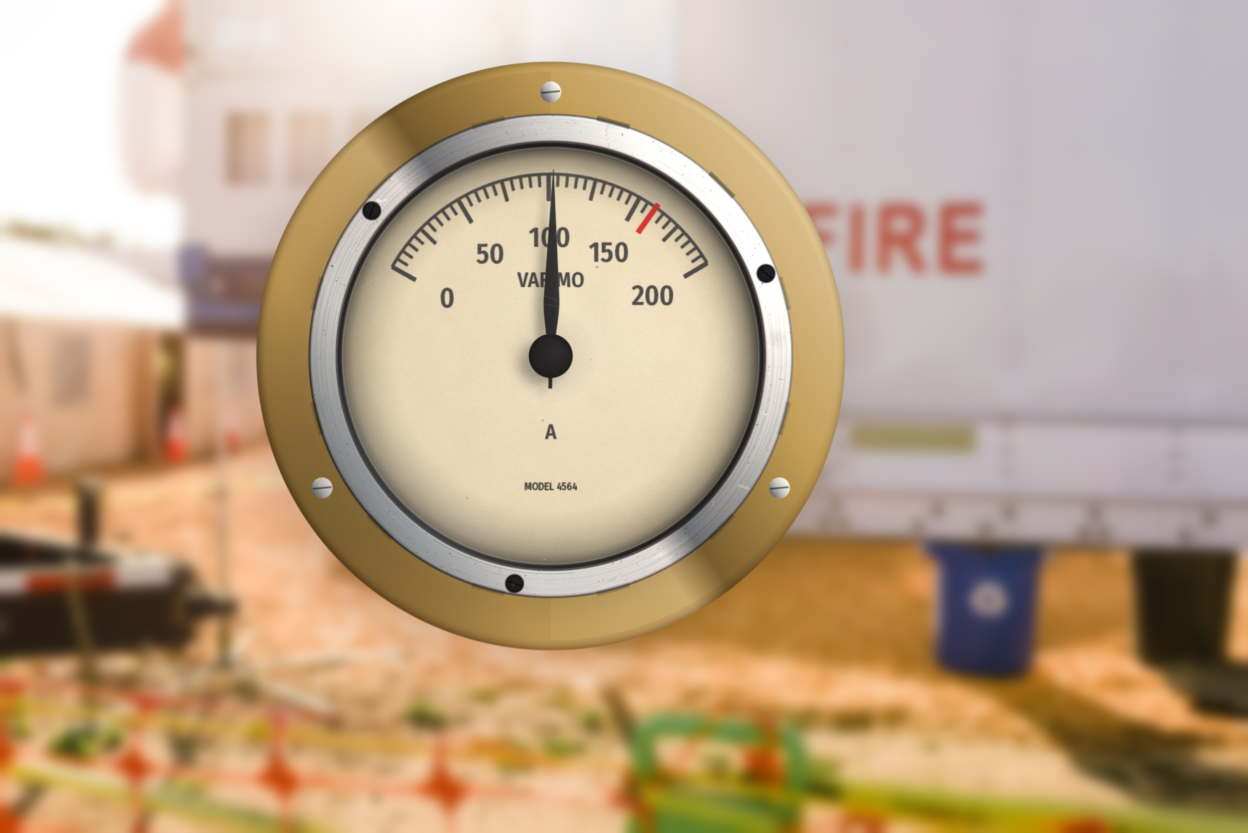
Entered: 102.5,A
